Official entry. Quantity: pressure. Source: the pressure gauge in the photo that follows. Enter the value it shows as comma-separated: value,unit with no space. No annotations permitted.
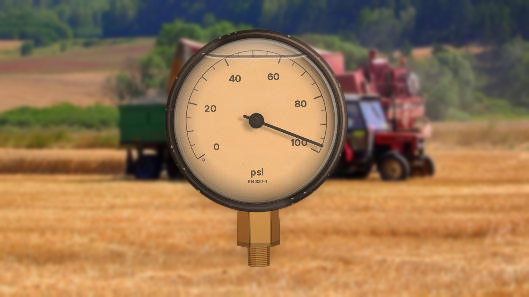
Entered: 97.5,psi
